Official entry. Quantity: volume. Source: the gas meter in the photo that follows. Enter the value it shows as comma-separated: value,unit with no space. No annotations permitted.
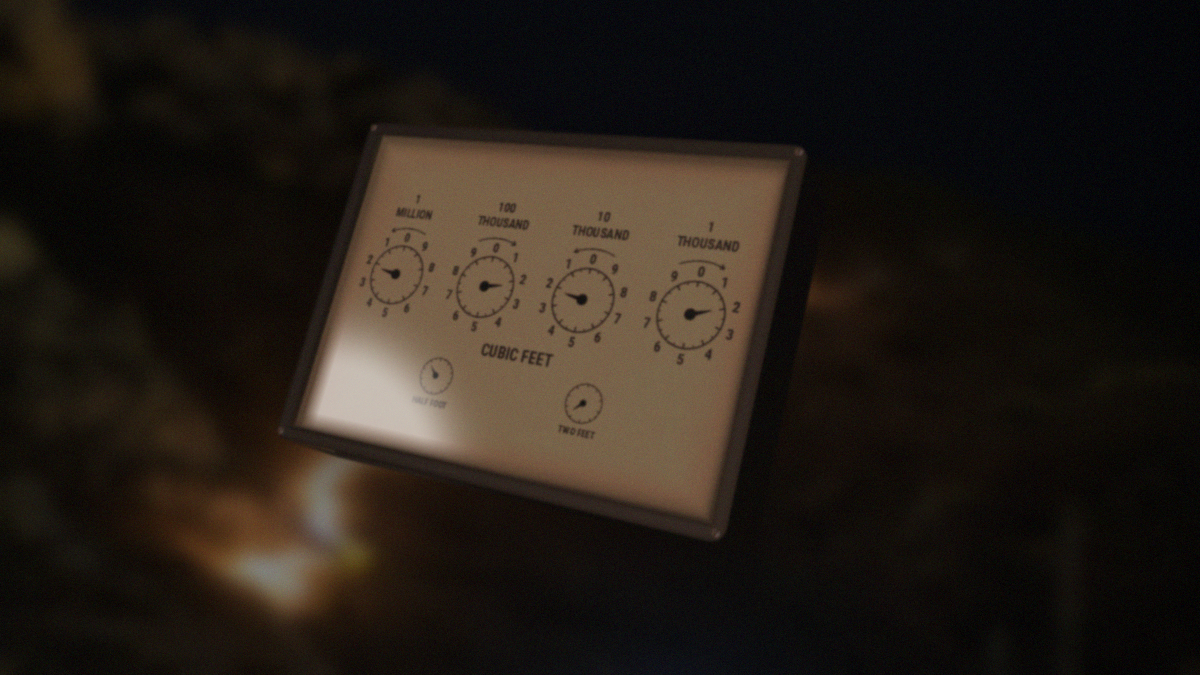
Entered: 222200,ft³
